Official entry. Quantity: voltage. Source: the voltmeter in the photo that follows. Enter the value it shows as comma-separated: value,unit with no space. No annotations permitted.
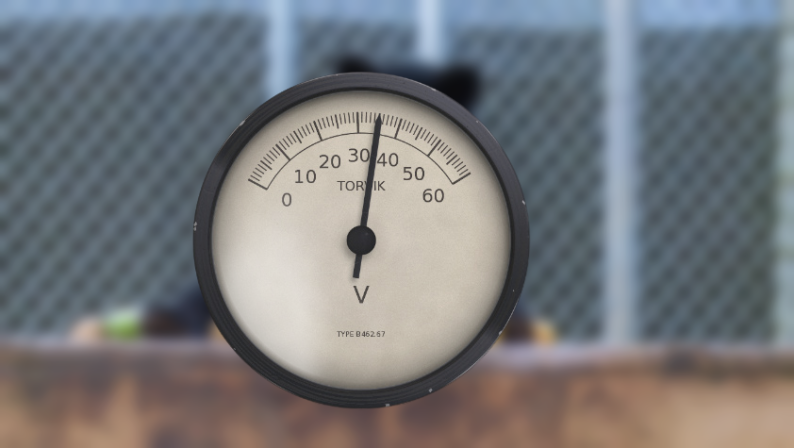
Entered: 35,V
